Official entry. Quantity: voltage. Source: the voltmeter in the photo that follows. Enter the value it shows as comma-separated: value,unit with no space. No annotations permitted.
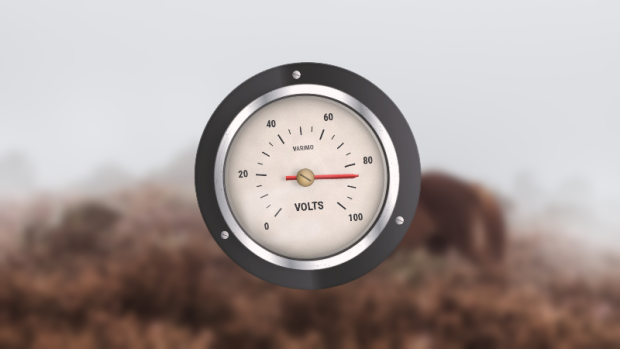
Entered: 85,V
